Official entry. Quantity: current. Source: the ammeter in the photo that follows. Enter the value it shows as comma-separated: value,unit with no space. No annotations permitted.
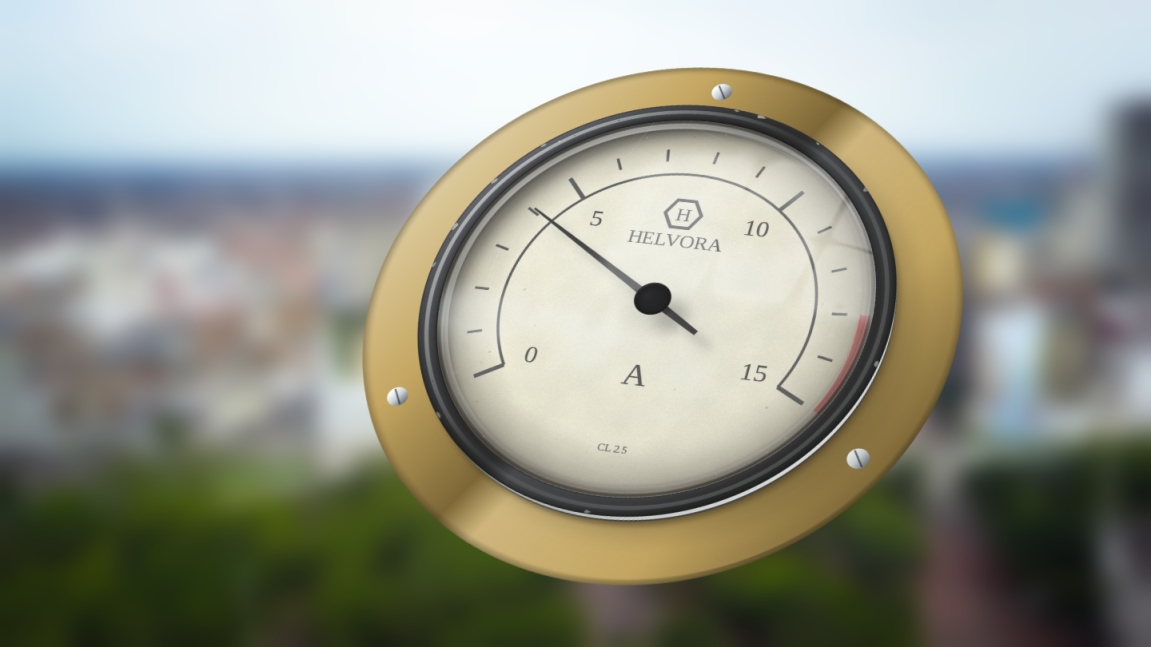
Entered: 4,A
